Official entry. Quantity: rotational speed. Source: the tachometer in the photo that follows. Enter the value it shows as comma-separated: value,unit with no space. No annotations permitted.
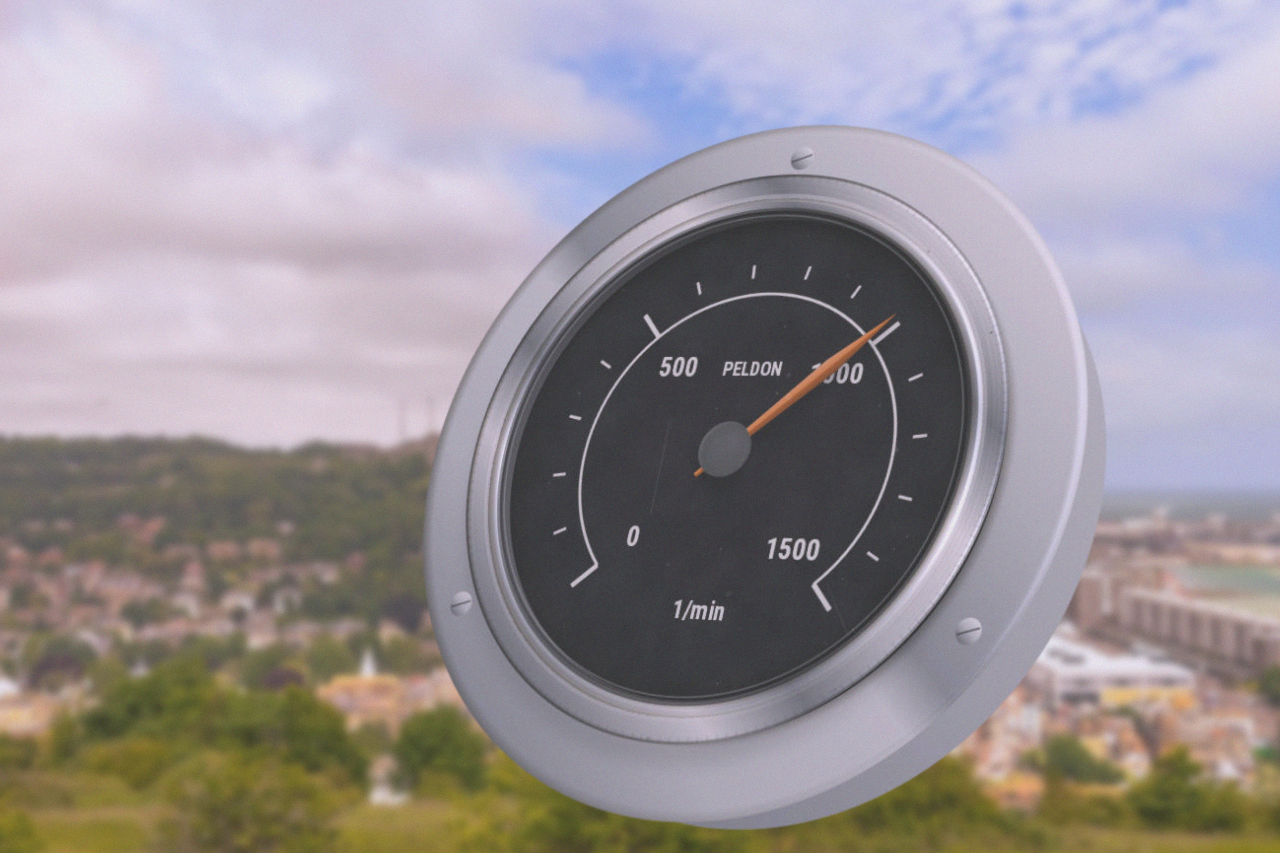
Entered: 1000,rpm
